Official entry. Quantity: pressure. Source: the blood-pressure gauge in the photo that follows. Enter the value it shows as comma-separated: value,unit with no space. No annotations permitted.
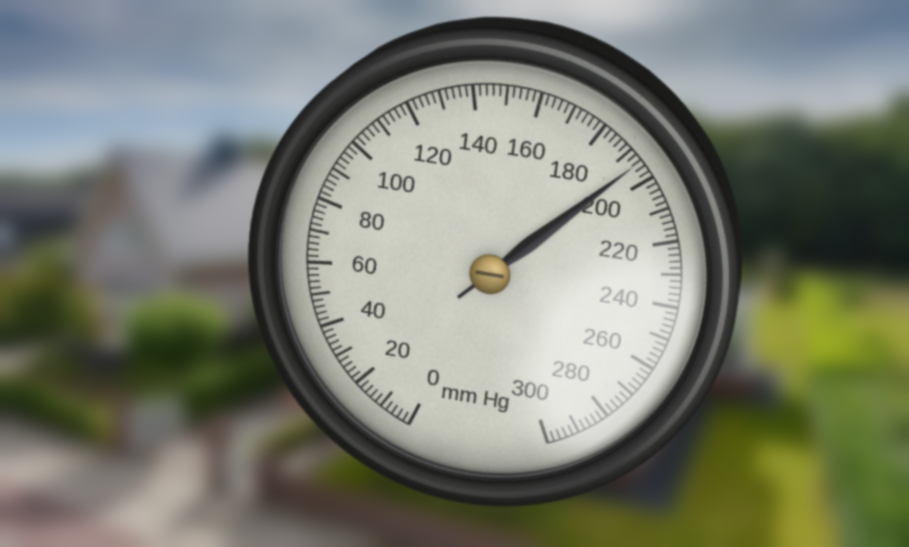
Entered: 194,mmHg
